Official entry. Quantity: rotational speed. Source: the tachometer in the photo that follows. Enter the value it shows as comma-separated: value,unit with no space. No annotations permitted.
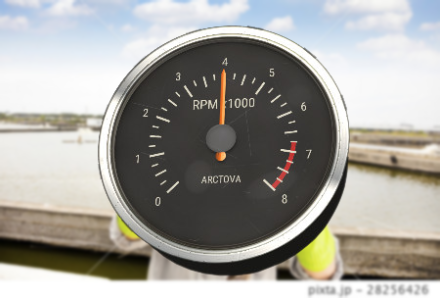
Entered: 4000,rpm
